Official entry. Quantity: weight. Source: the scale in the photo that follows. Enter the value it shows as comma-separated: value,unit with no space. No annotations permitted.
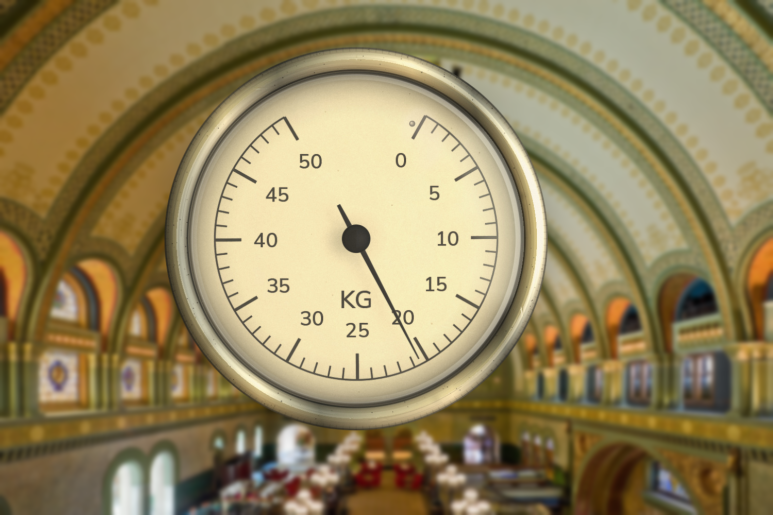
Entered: 20.5,kg
